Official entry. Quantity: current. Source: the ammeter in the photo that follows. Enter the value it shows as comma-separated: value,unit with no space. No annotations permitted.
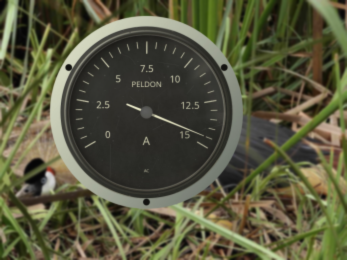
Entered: 14.5,A
